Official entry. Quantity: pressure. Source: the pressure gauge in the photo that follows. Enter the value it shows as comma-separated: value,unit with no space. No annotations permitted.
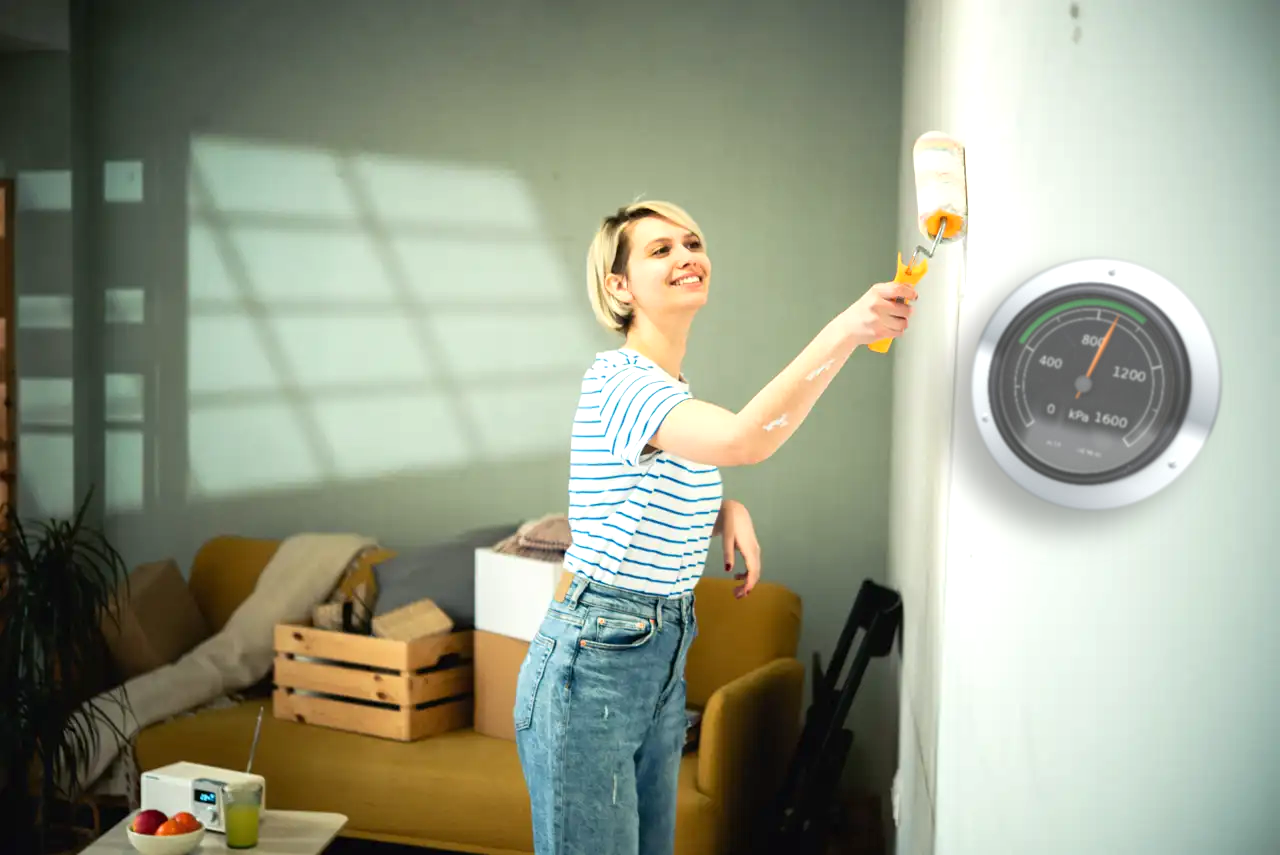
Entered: 900,kPa
